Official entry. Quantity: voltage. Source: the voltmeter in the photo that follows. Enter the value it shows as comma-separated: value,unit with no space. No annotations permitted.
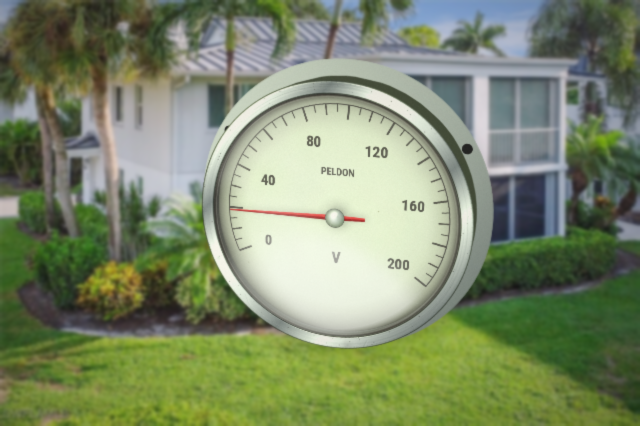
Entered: 20,V
